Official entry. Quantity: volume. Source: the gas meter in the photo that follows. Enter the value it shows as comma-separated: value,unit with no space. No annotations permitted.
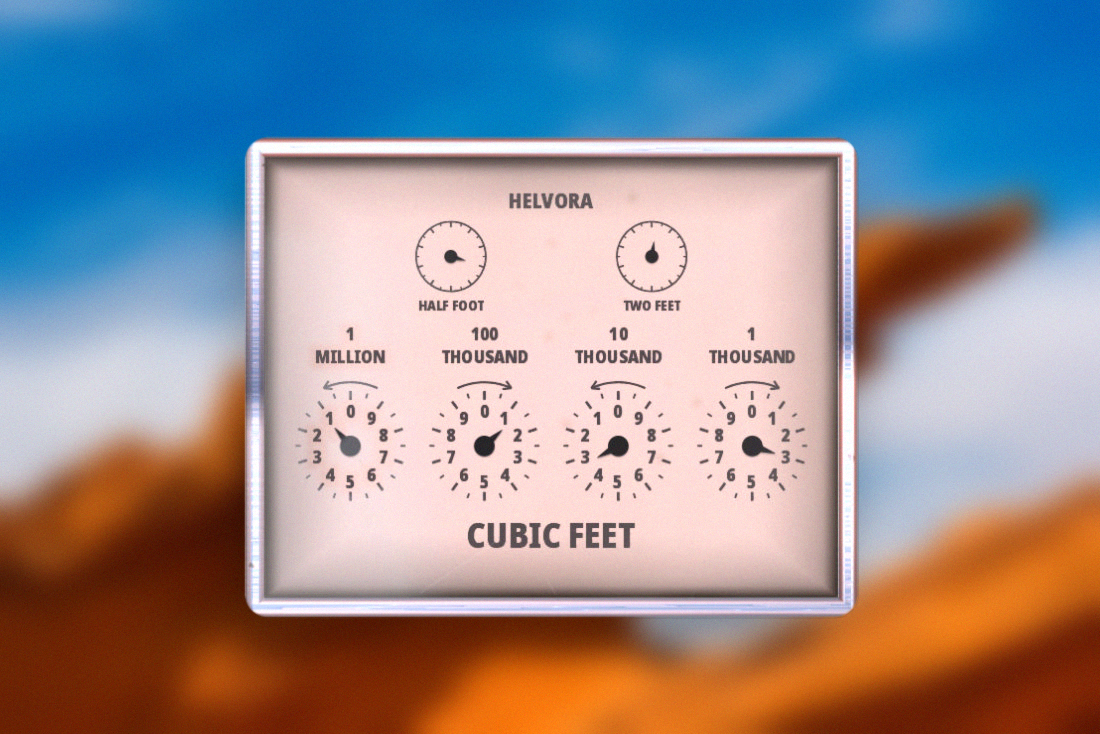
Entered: 113300,ft³
